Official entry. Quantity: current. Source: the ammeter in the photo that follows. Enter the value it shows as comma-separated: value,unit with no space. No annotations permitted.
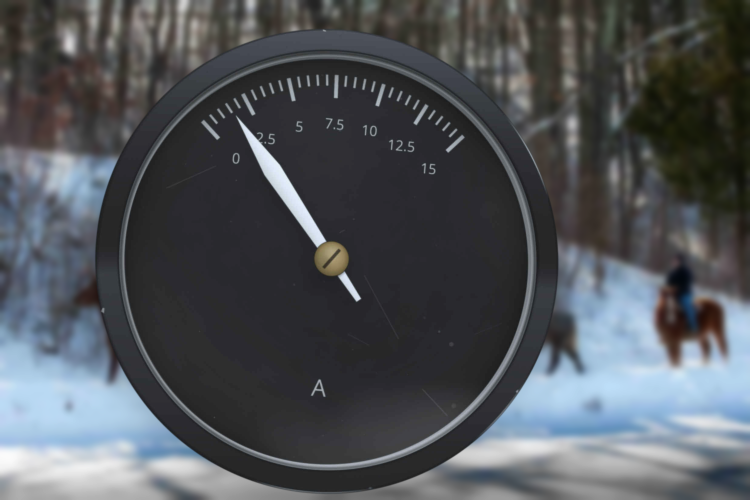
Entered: 1.5,A
